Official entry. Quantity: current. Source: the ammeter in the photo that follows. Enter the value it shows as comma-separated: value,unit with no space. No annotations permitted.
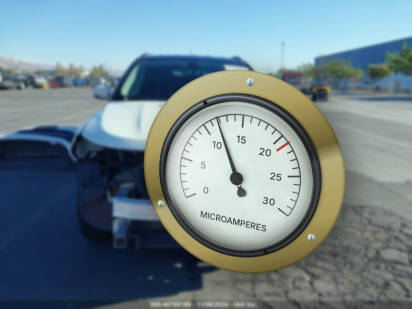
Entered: 12,µA
